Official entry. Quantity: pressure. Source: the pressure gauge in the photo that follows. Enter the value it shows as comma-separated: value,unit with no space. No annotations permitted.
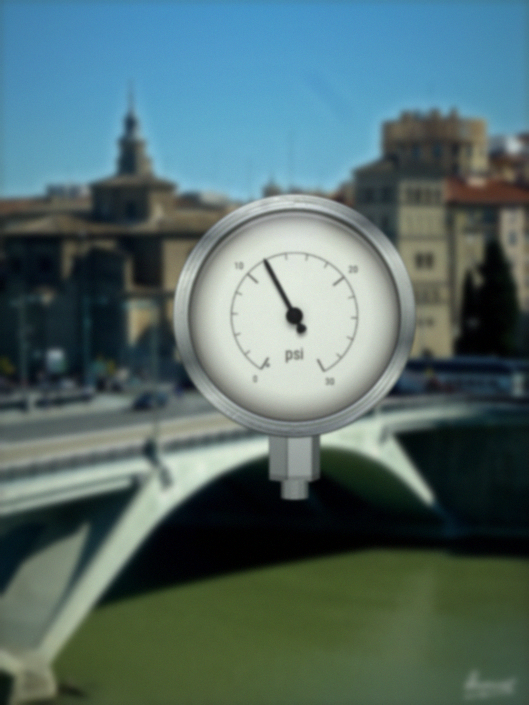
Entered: 12,psi
